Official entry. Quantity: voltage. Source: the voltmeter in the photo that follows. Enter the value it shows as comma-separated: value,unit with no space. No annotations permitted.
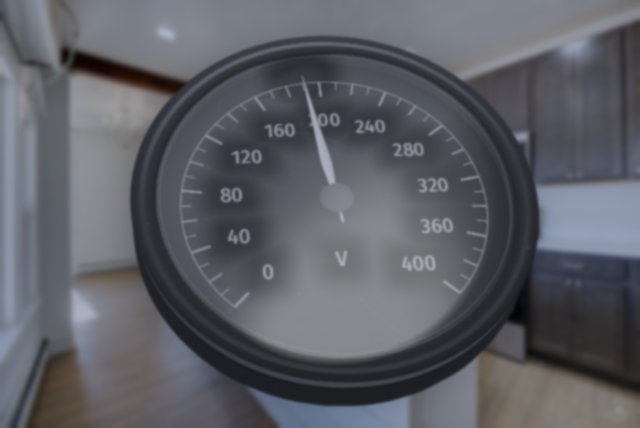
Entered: 190,V
